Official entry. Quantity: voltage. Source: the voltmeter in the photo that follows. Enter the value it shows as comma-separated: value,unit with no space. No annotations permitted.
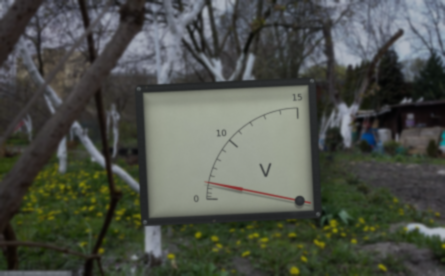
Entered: 5,V
